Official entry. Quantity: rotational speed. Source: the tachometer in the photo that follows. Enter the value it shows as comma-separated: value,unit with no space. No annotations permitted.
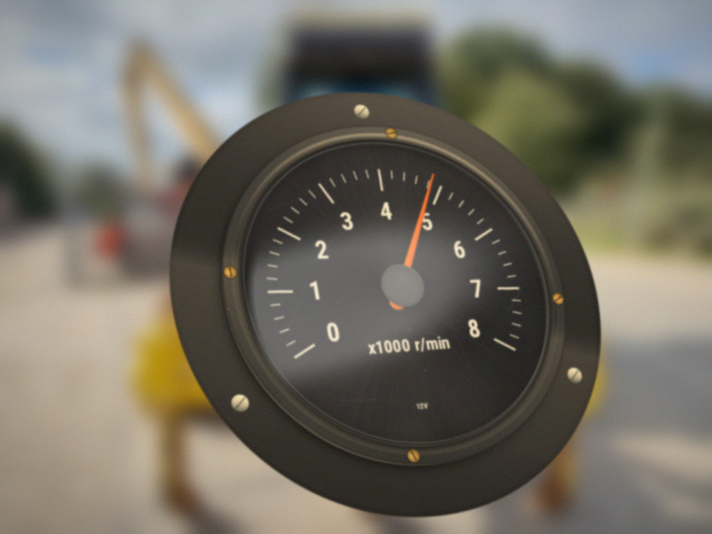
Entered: 4800,rpm
